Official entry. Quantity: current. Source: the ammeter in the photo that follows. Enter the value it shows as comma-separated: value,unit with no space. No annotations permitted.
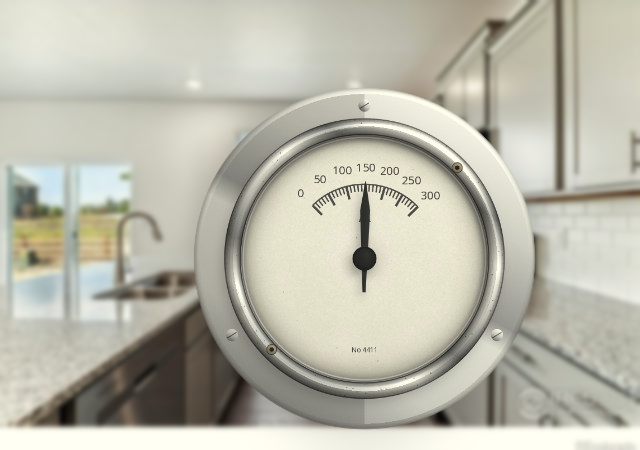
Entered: 150,A
